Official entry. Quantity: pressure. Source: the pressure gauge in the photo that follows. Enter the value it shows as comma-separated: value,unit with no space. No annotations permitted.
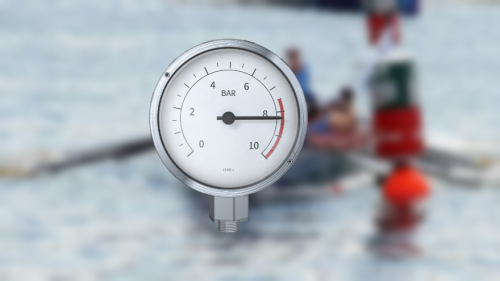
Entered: 8.25,bar
